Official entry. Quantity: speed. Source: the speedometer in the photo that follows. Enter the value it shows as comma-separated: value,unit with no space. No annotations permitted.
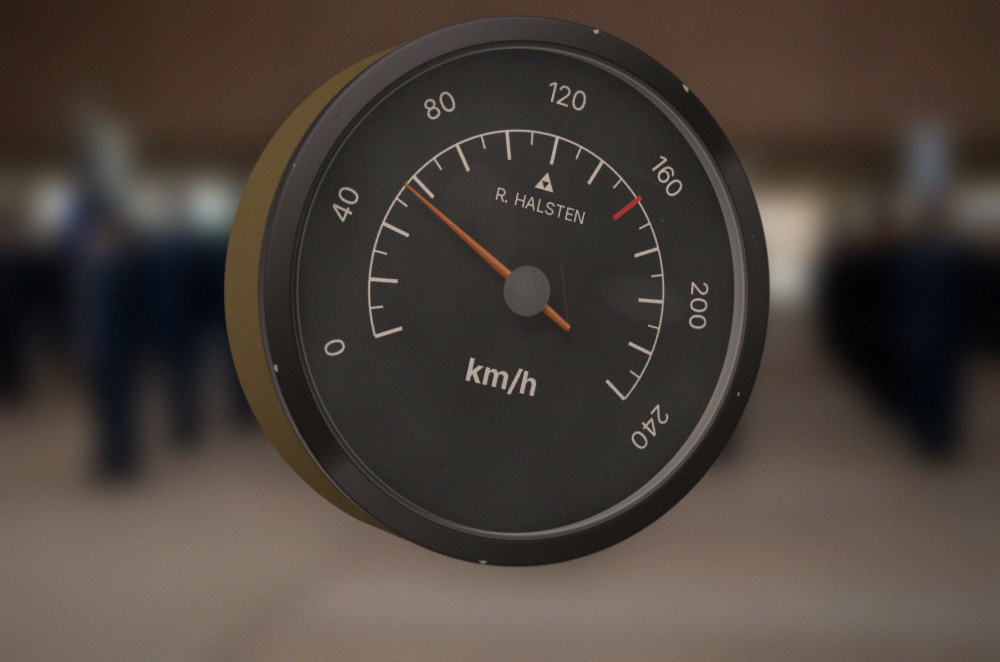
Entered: 55,km/h
